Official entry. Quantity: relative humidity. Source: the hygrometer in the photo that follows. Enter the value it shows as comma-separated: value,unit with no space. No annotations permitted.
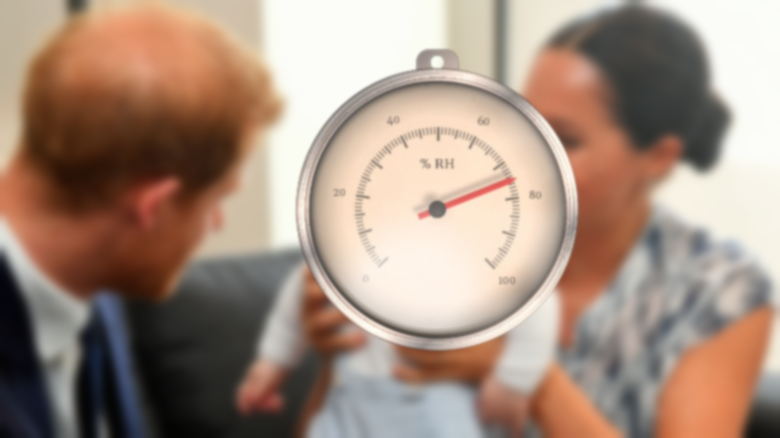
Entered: 75,%
